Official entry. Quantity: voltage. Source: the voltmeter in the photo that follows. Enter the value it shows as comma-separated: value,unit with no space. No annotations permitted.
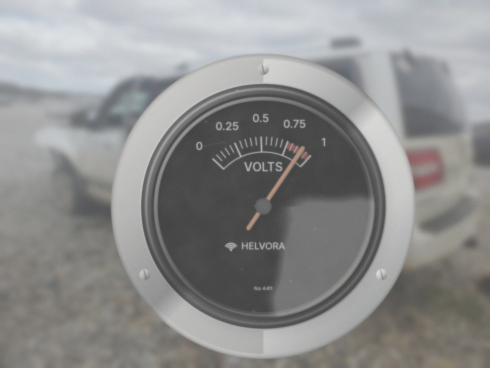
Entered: 0.9,V
